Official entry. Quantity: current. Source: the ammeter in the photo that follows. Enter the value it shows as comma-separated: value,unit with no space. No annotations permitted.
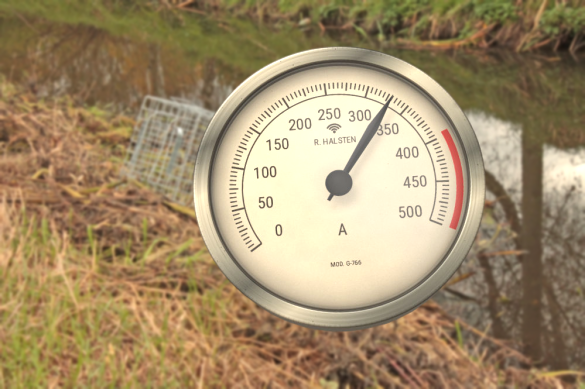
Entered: 330,A
